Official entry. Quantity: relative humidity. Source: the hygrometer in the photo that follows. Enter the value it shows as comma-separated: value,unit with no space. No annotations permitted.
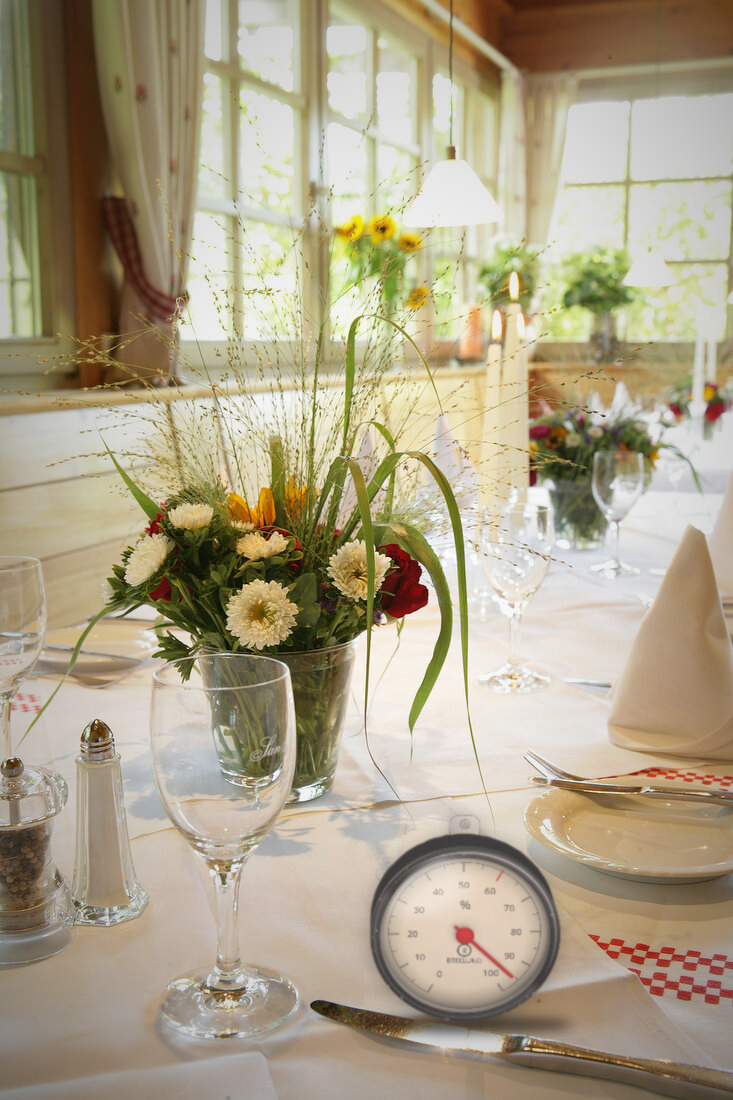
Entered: 95,%
